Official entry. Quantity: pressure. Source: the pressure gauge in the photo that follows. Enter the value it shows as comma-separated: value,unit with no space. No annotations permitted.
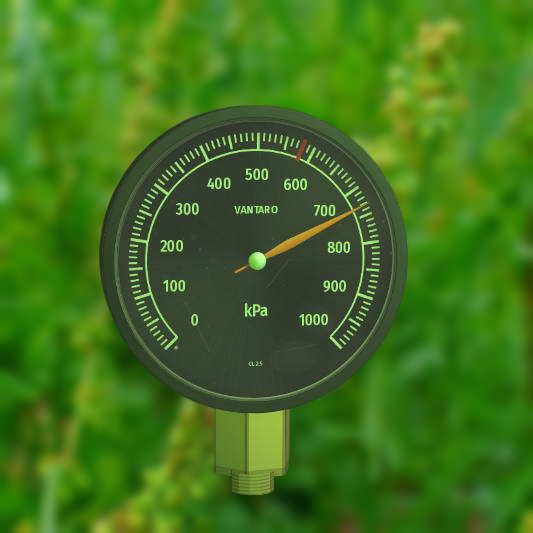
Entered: 730,kPa
